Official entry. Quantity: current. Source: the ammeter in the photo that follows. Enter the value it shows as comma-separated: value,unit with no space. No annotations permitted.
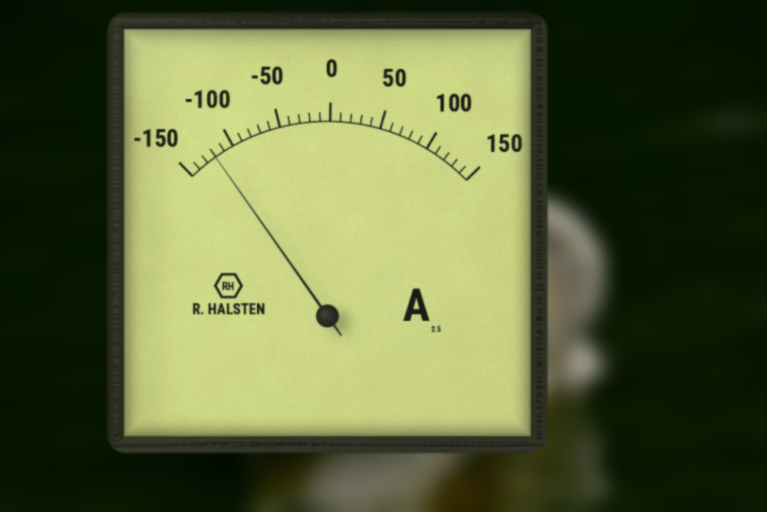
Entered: -120,A
